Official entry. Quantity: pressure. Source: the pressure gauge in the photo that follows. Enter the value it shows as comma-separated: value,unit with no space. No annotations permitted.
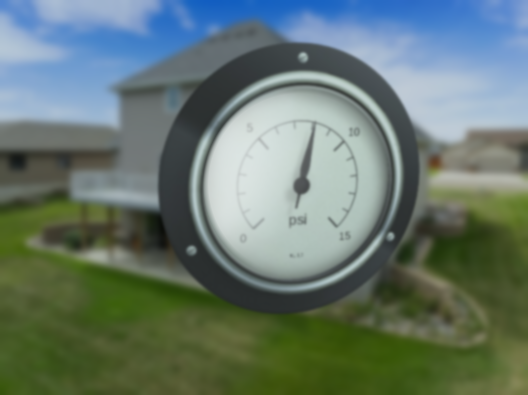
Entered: 8,psi
